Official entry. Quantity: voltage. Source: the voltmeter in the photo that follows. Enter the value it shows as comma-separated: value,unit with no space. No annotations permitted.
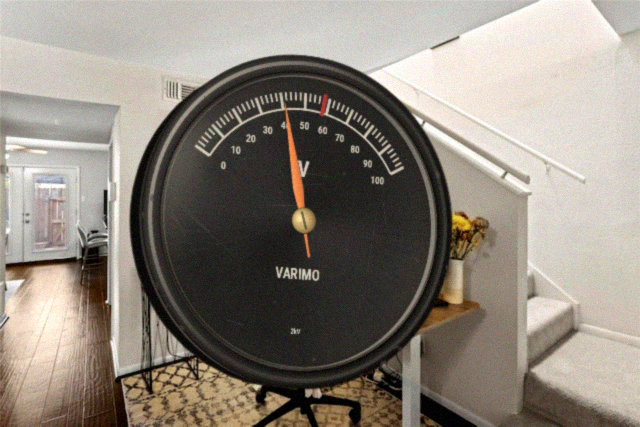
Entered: 40,V
